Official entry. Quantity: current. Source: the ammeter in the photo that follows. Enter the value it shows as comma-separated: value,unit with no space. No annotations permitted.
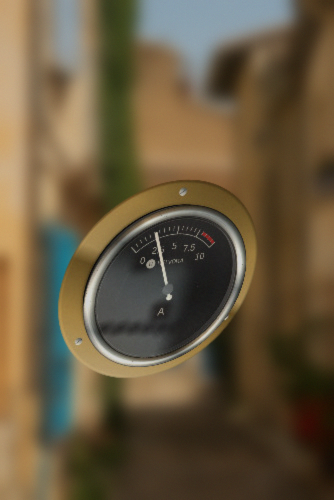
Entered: 2.5,A
